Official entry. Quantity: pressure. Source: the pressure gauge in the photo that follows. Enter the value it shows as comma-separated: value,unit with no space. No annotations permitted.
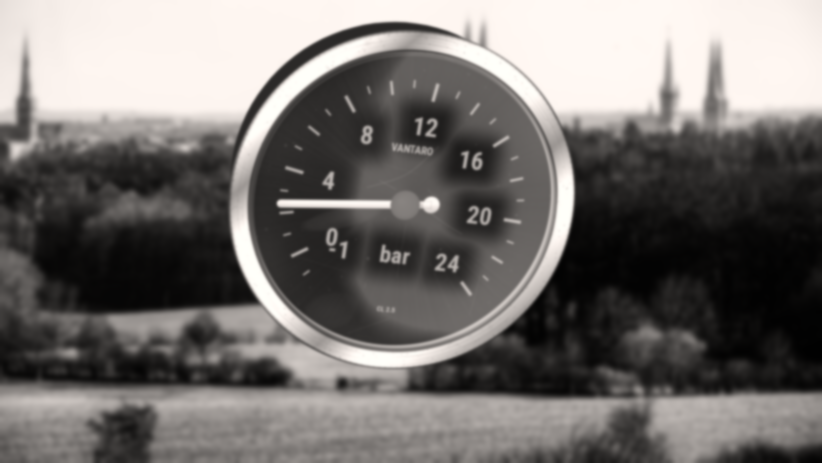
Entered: 2.5,bar
